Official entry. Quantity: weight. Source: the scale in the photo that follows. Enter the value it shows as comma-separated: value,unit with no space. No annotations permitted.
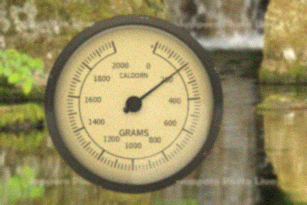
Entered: 200,g
